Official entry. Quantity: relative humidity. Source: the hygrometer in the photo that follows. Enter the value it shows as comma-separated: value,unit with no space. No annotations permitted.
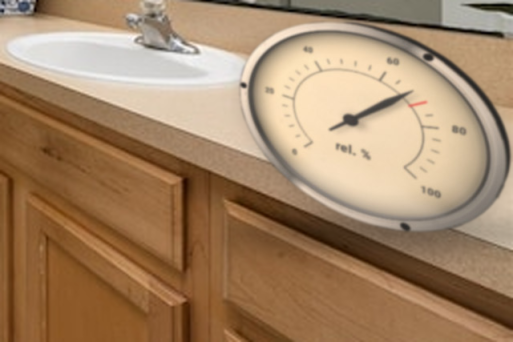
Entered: 68,%
